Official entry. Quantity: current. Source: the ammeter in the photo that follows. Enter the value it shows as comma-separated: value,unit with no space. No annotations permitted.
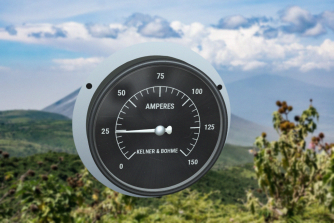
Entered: 25,A
